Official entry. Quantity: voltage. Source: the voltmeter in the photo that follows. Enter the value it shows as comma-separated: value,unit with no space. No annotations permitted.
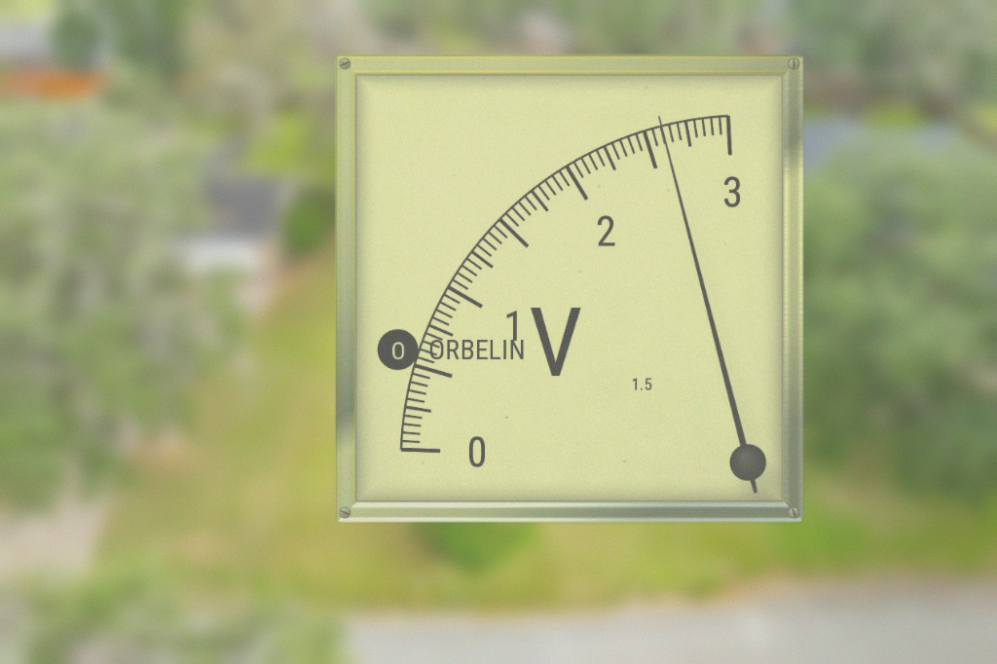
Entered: 2.6,V
